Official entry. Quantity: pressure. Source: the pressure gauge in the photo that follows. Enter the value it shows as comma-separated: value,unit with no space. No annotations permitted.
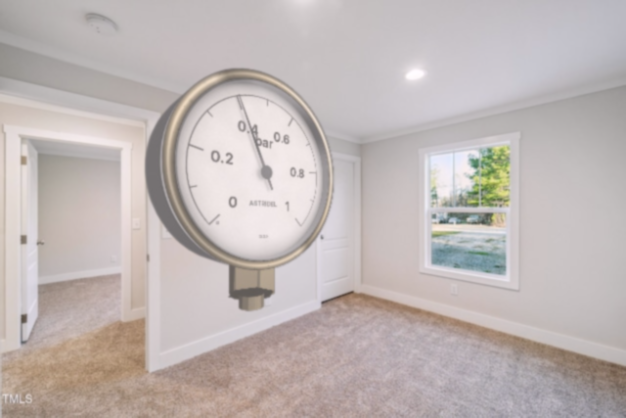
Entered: 0.4,bar
